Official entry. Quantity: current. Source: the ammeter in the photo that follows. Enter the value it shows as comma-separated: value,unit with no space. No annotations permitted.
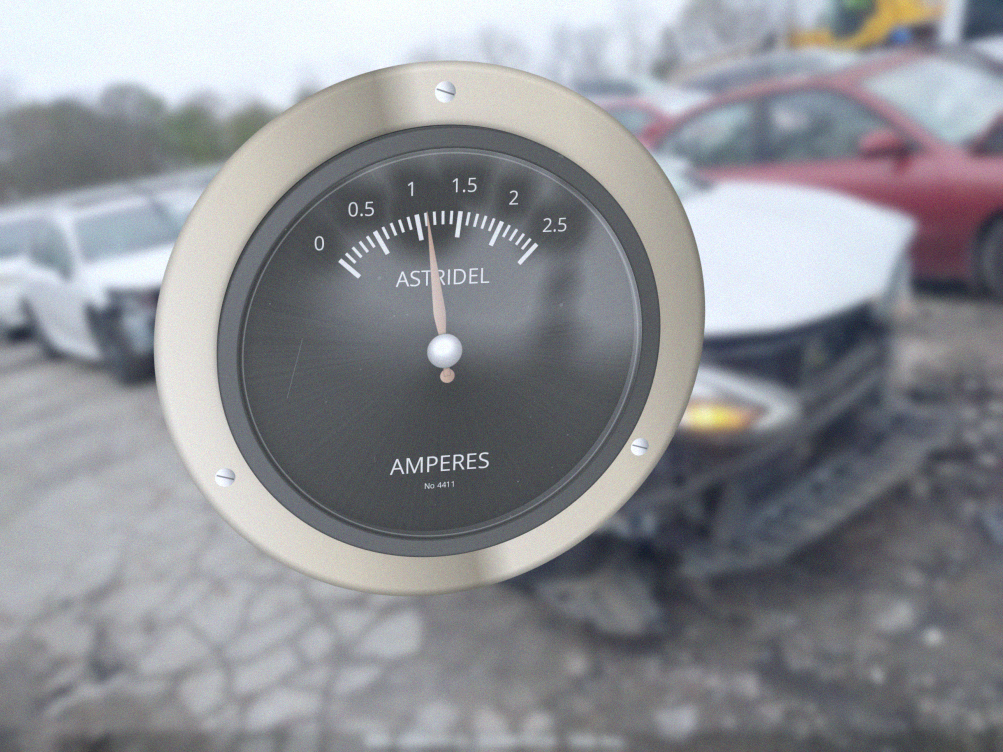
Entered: 1.1,A
